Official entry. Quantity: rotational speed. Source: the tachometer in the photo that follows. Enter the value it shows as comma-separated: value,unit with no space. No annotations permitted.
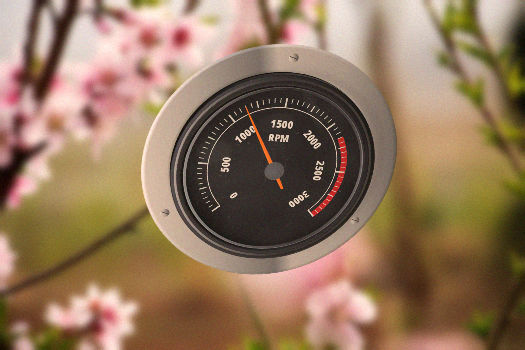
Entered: 1150,rpm
